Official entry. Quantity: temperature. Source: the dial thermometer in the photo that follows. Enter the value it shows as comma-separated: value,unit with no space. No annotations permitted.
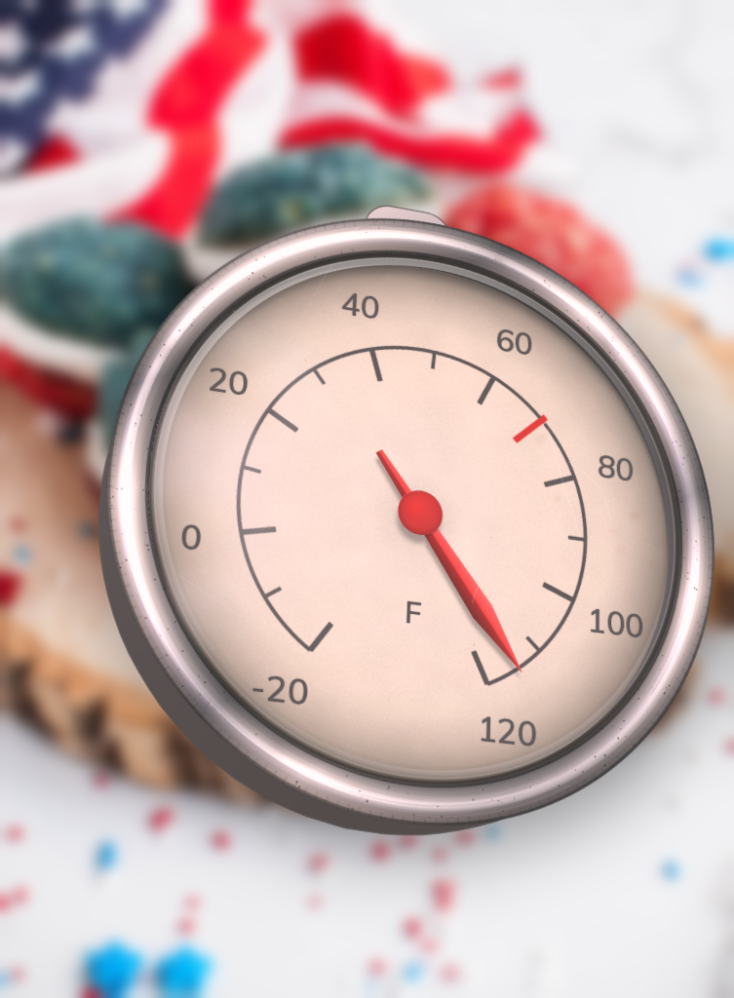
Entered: 115,°F
